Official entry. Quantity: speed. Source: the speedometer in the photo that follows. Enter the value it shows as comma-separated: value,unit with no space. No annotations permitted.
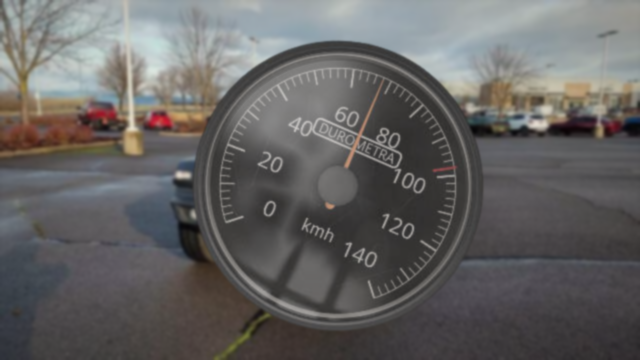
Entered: 68,km/h
